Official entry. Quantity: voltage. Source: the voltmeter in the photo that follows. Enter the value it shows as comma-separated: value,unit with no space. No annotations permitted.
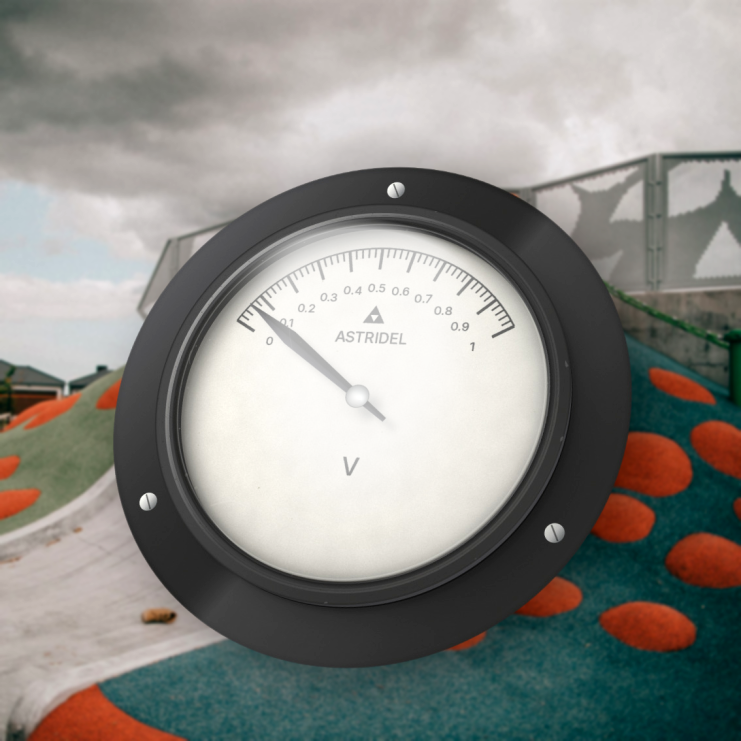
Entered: 0.06,V
